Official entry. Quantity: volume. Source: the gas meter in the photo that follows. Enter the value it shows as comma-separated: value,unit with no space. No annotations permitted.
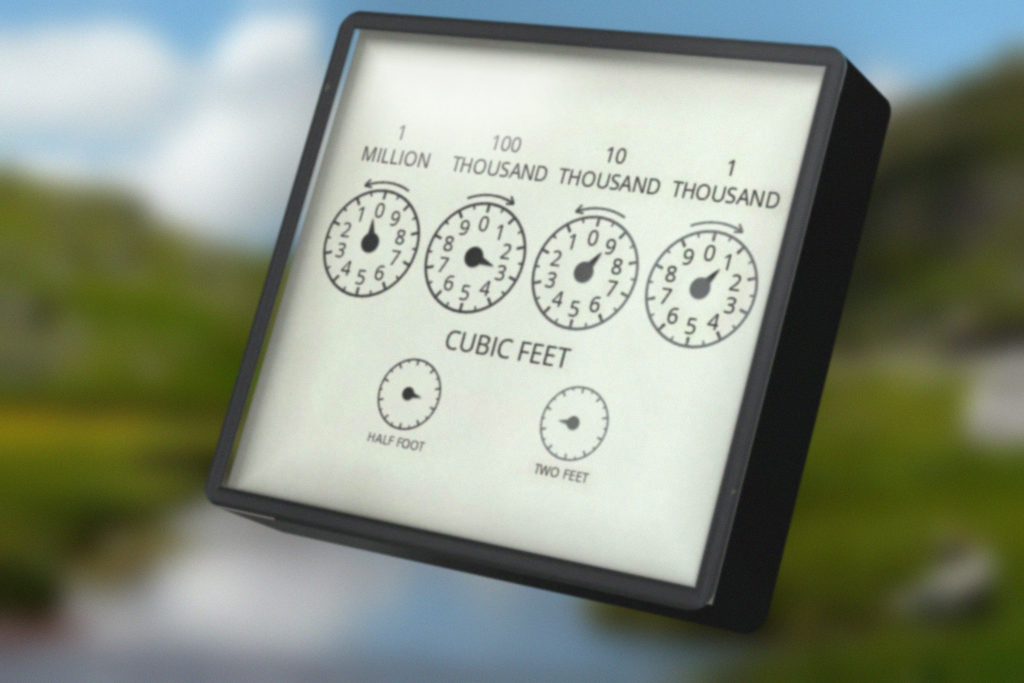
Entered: 29100,ft³
